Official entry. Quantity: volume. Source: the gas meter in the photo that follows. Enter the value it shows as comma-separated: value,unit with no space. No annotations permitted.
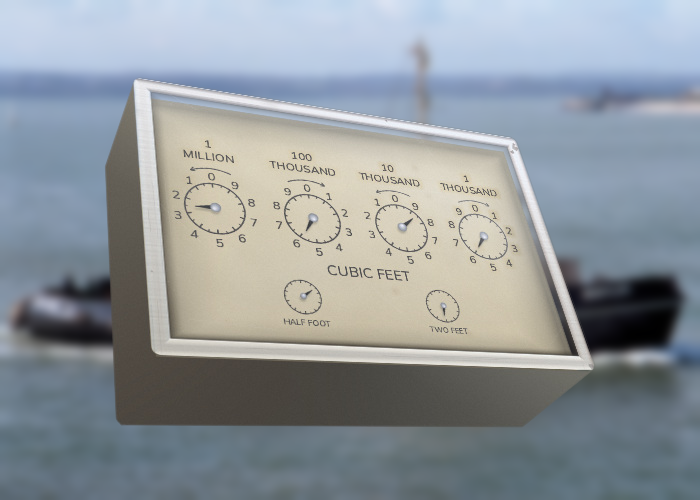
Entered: 258600,ft³
